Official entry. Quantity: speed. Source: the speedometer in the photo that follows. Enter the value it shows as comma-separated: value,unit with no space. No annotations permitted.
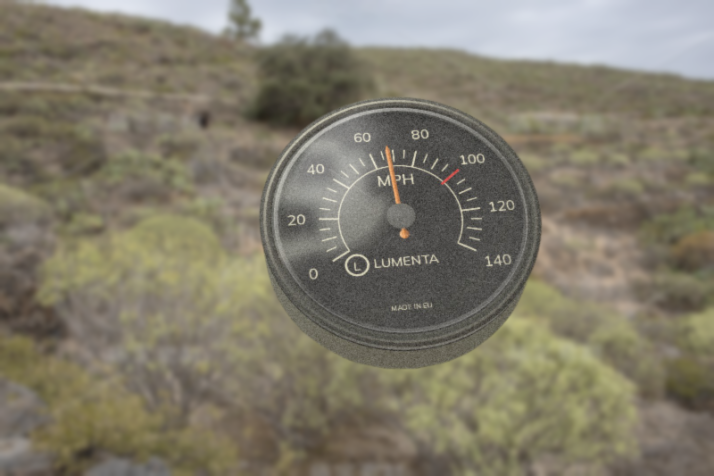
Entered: 67.5,mph
